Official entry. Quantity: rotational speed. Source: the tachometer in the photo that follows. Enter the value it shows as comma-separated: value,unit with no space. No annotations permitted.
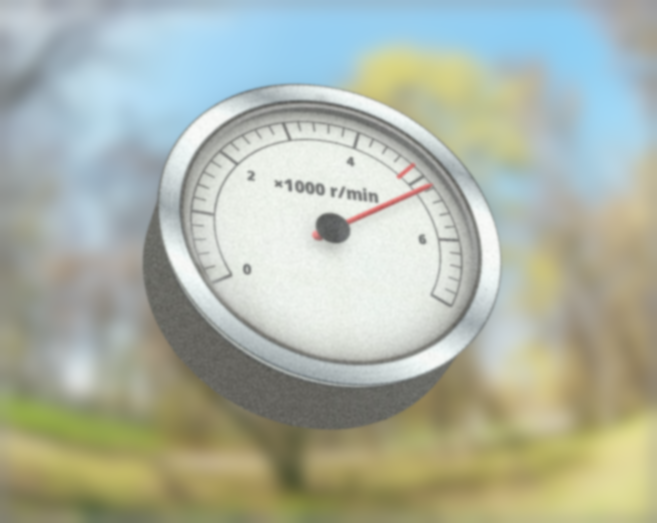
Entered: 5200,rpm
